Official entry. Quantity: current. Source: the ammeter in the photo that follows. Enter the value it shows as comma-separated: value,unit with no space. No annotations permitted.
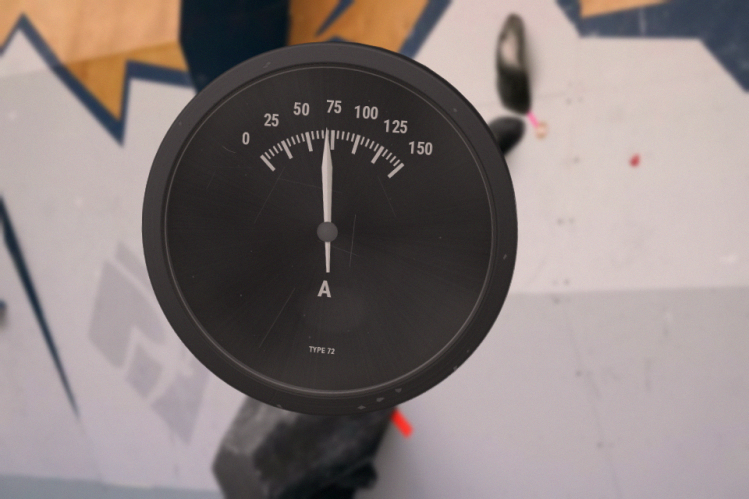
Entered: 70,A
